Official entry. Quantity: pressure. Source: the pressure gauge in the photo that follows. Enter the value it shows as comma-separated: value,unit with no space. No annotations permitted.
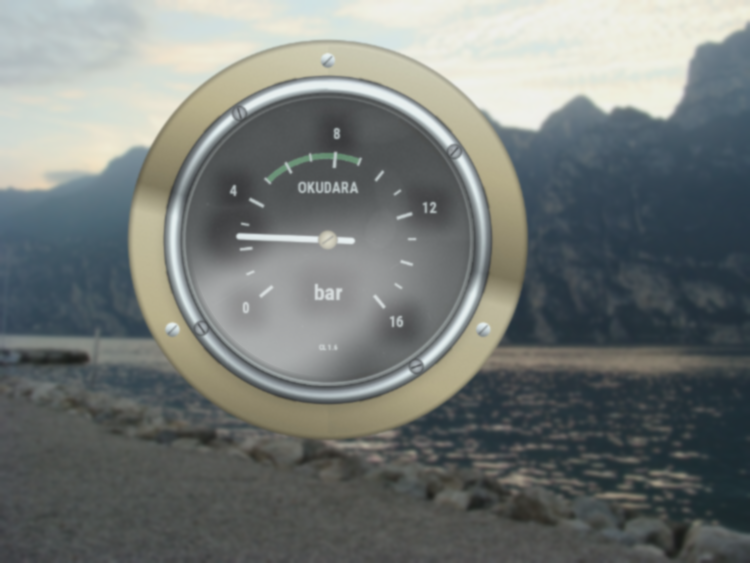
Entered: 2.5,bar
